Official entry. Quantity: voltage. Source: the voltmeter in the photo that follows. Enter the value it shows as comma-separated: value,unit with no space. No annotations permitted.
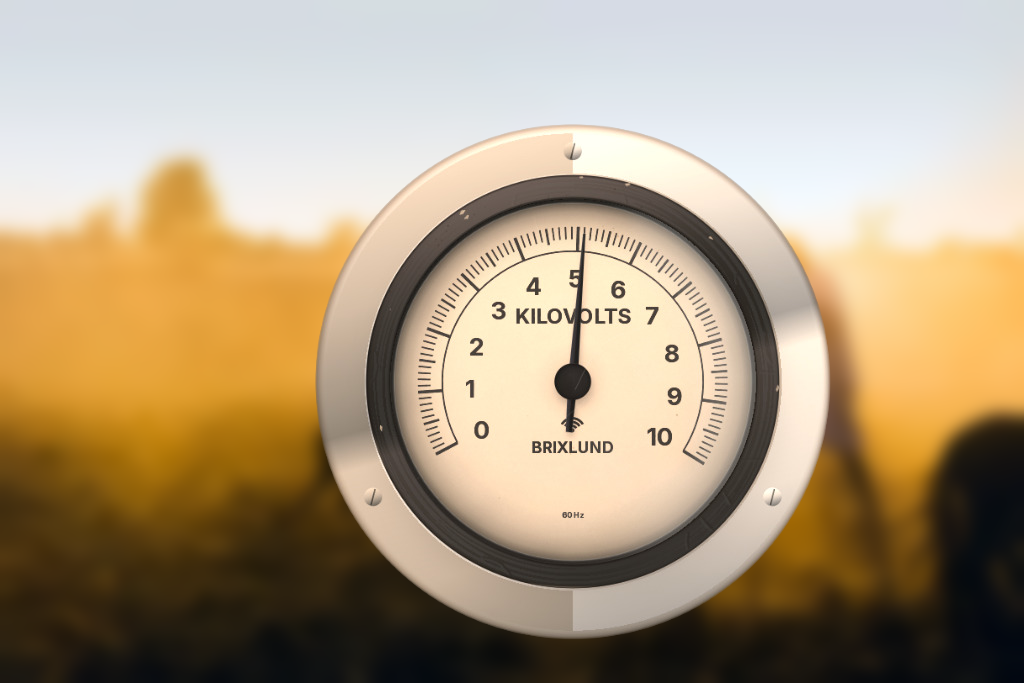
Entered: 5.1,kV
